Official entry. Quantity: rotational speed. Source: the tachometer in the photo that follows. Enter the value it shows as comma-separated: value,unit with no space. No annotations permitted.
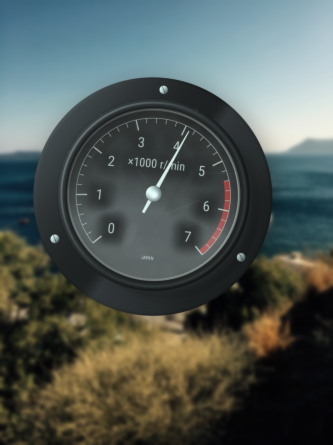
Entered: 4100,rpm
